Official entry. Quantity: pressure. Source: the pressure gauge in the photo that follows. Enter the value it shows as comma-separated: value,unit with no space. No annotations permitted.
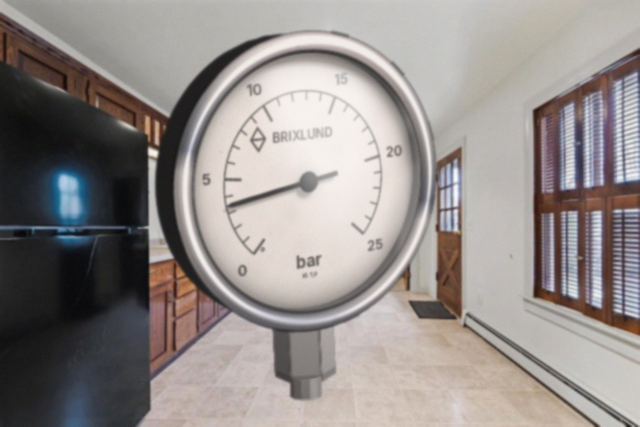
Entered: 3.5,bar
